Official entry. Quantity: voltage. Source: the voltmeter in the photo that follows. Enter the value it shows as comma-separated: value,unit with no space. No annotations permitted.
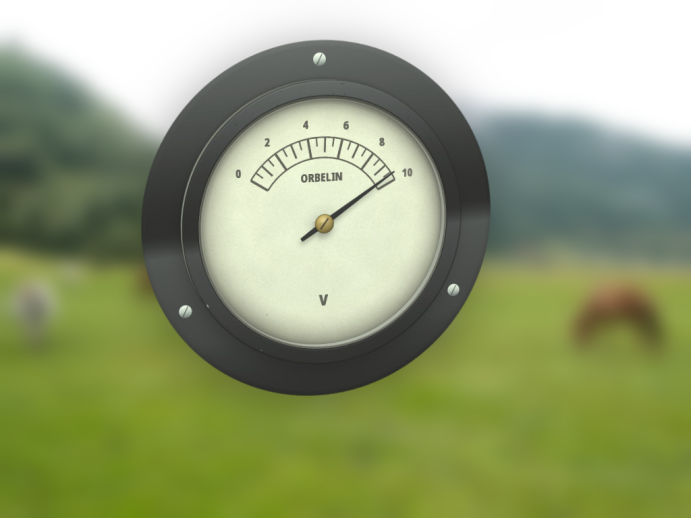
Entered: 9.5,V
